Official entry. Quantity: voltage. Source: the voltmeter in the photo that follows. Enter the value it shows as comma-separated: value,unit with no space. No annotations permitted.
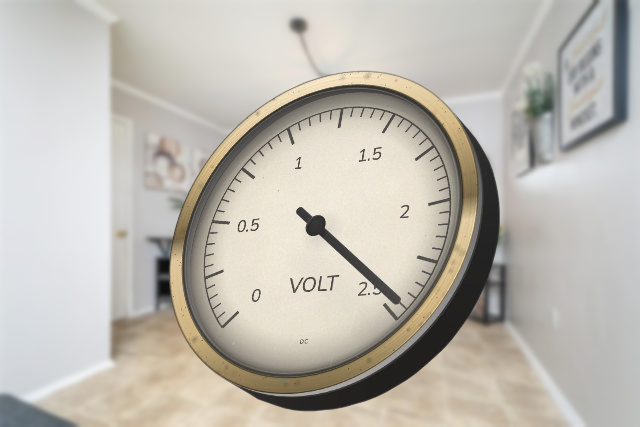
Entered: 2.45,V
